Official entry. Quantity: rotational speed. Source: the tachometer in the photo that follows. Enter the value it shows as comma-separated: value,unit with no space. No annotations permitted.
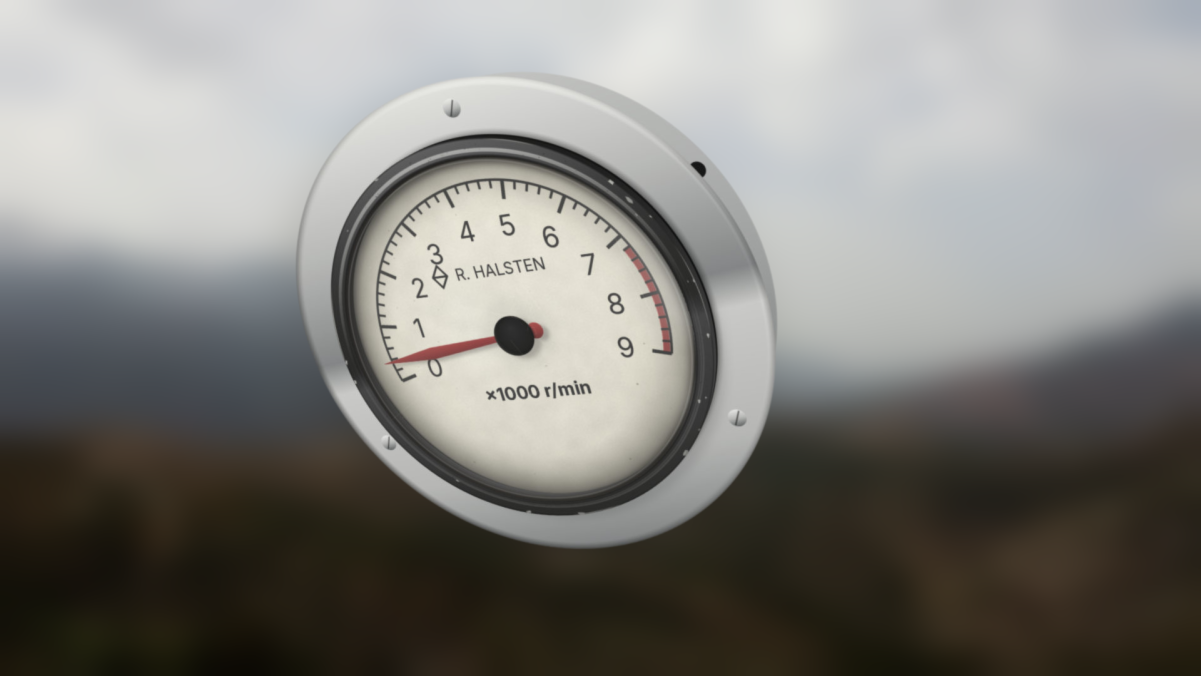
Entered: 400,rpm
